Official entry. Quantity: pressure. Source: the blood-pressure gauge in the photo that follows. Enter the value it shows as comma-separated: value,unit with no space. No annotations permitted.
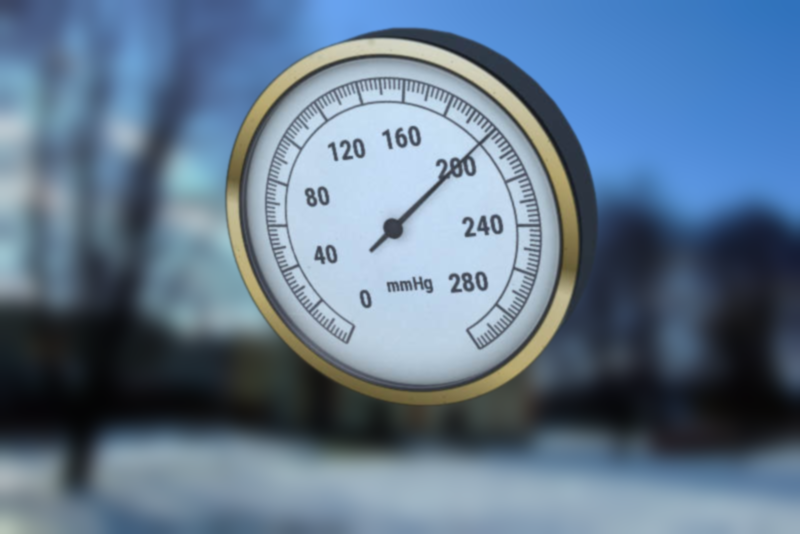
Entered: 200,mmHg
